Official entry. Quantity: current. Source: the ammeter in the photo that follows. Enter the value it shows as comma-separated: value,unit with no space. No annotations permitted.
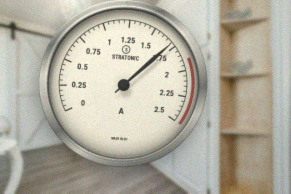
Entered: 1.7,A
